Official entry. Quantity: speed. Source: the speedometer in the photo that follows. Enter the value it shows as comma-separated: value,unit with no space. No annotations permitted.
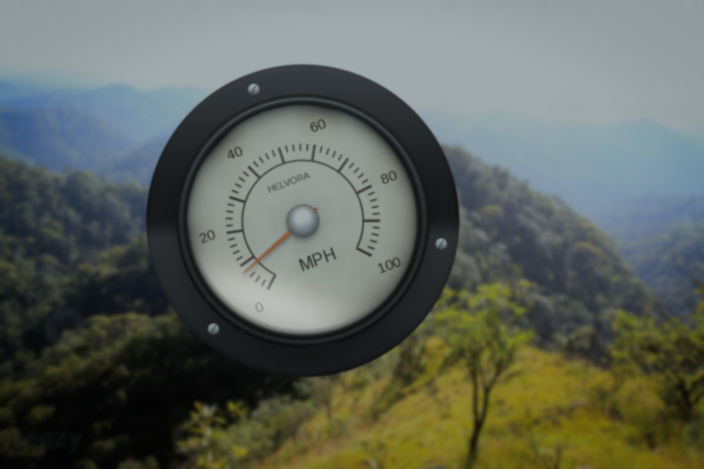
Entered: 8,mph
